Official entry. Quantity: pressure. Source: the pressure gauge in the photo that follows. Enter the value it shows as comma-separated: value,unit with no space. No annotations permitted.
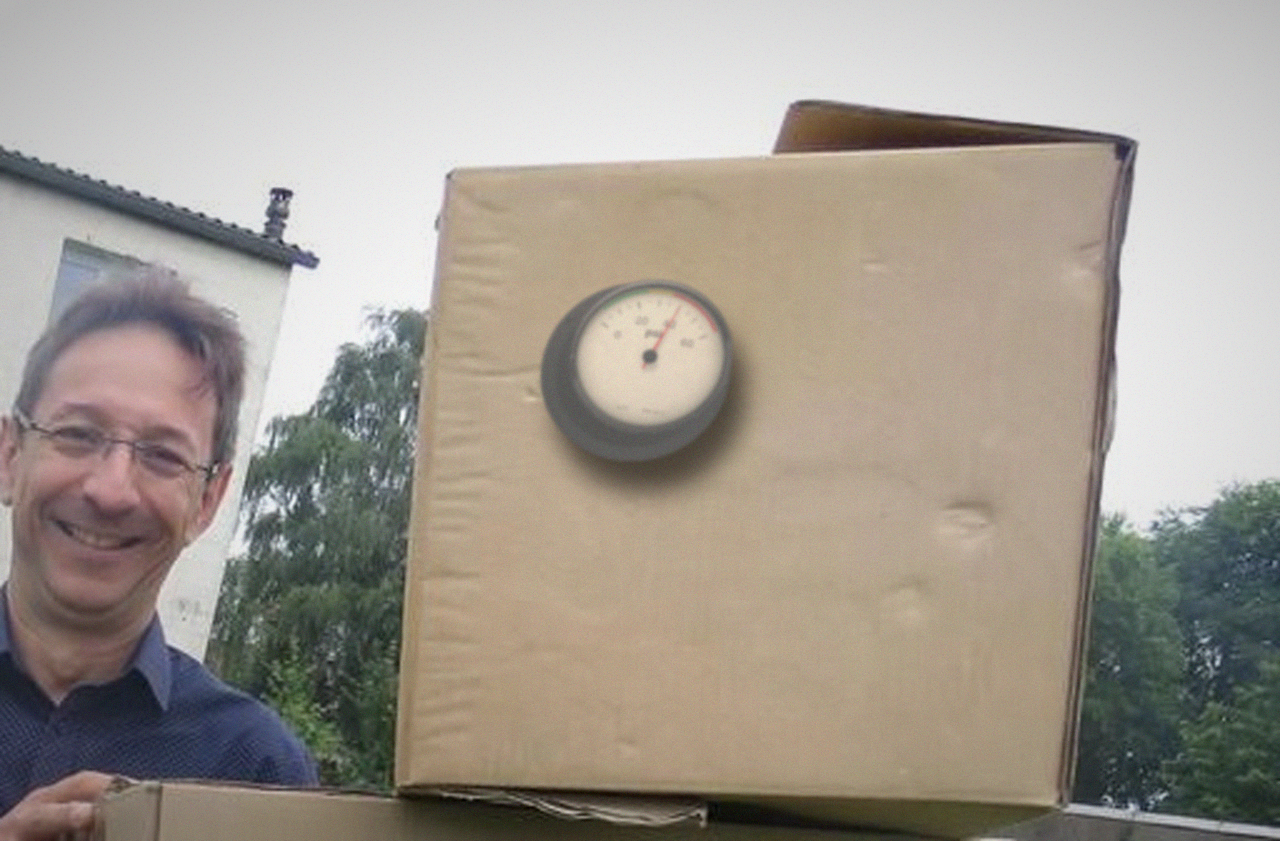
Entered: 40,psi
